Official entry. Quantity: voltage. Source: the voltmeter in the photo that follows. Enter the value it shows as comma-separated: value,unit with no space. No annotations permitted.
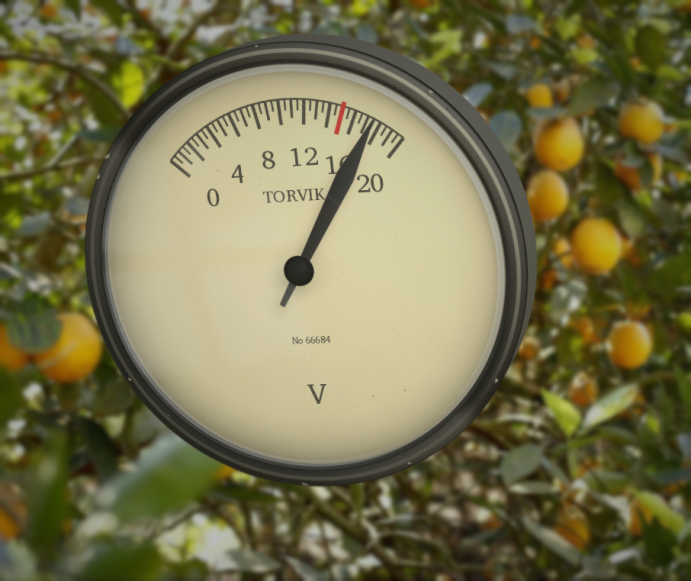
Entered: 17.5,V
